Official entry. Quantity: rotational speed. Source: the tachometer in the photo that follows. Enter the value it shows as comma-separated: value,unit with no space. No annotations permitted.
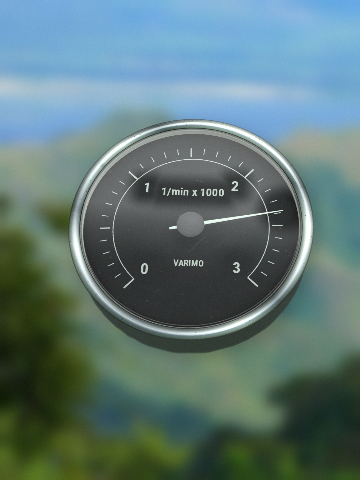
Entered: 2400,rpm
